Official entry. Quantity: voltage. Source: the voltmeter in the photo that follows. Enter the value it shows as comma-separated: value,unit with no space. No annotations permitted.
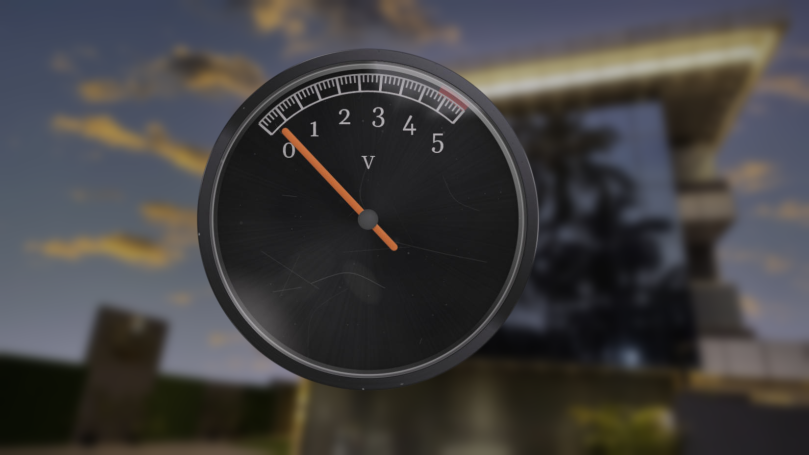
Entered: 0.3,V
